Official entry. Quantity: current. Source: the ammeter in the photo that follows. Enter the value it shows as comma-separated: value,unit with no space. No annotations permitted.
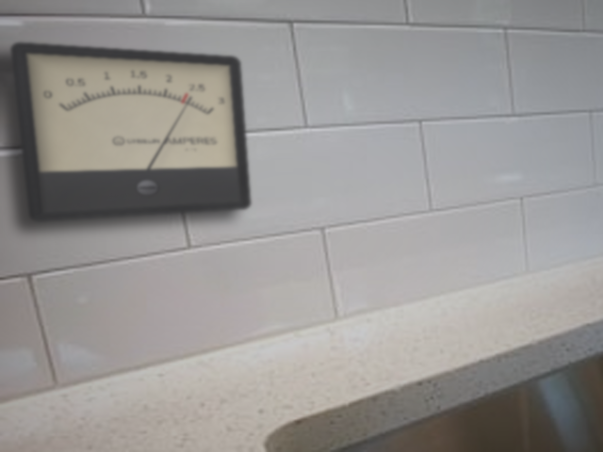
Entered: 2.5,A
